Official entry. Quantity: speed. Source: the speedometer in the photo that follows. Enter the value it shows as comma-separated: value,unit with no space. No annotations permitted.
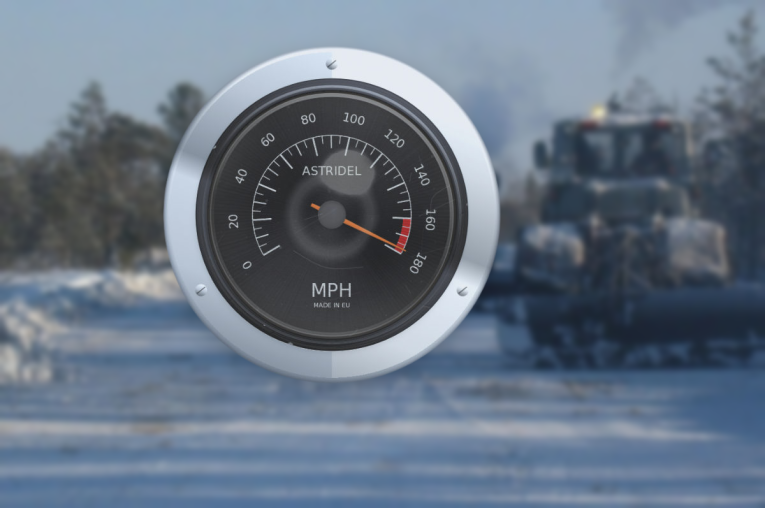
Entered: 177.5,mph
